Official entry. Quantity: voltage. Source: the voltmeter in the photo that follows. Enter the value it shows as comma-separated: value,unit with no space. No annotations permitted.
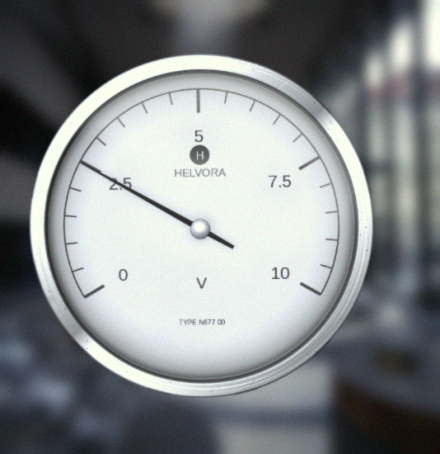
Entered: 2.5,V
